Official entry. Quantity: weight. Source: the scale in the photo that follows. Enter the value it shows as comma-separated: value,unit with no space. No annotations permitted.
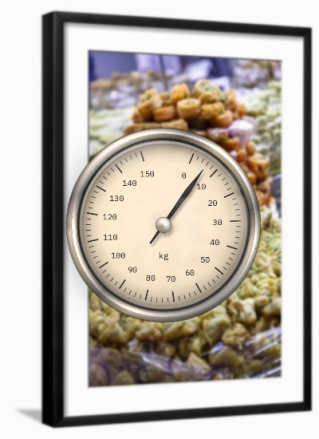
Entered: 6,kg
